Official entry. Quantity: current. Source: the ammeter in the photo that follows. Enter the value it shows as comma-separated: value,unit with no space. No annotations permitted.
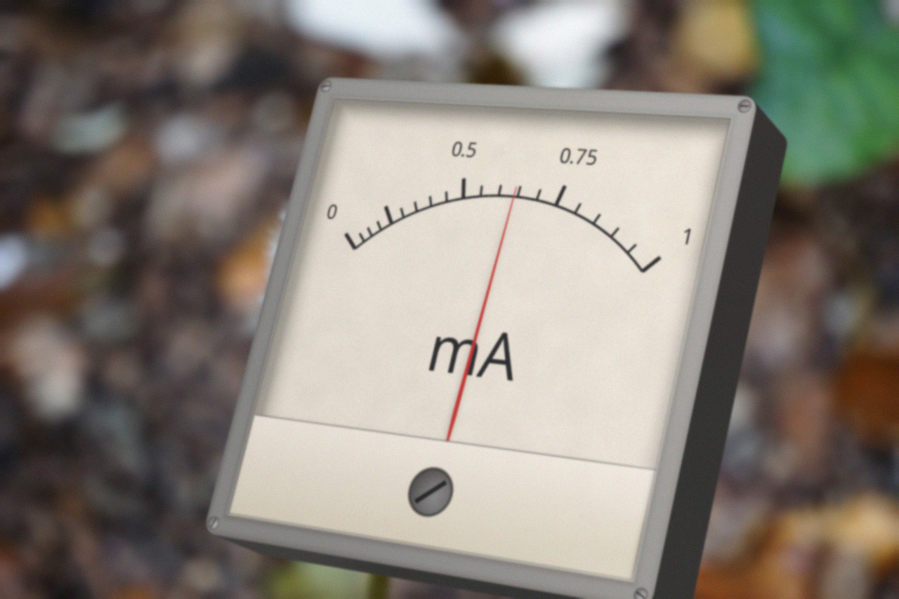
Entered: 0.65,mA
